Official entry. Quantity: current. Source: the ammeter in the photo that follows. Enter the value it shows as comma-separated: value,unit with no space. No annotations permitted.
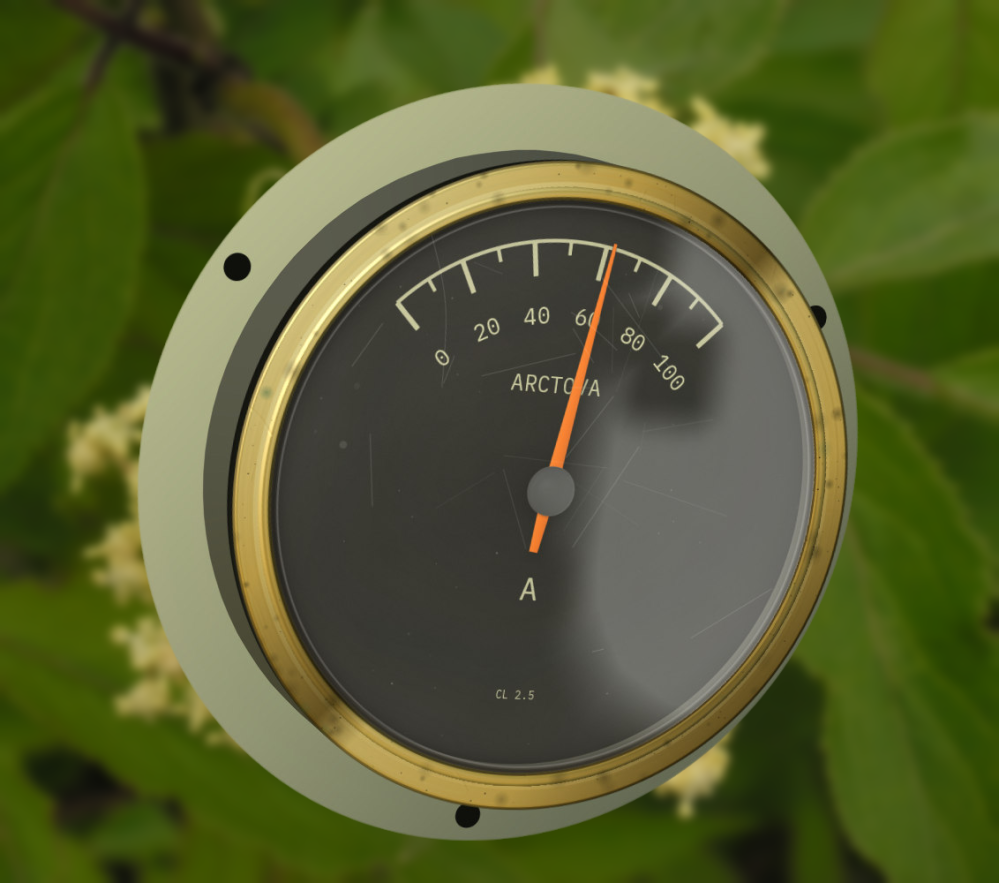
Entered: 60,A
